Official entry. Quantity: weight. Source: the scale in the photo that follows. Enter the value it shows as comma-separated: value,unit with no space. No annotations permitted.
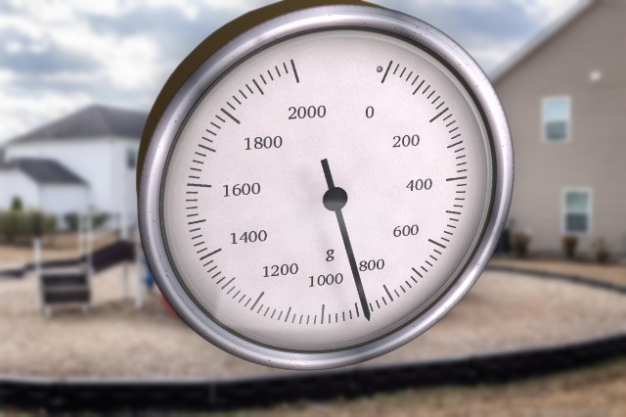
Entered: 880,g
